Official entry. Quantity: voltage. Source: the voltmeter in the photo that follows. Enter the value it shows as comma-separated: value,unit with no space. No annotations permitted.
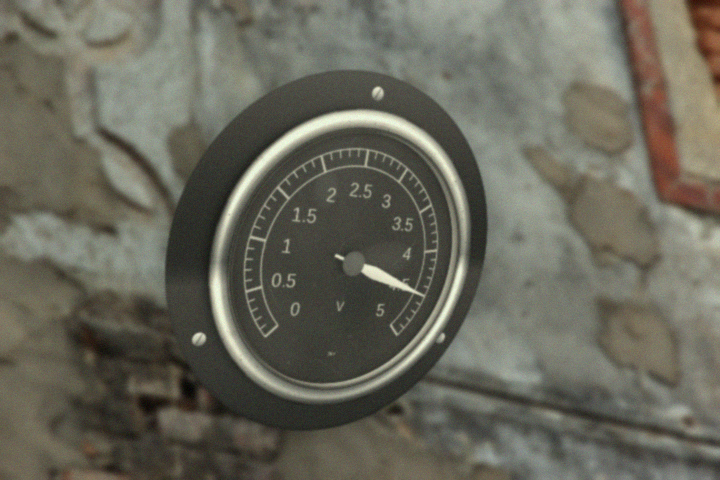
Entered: 4.5,V
